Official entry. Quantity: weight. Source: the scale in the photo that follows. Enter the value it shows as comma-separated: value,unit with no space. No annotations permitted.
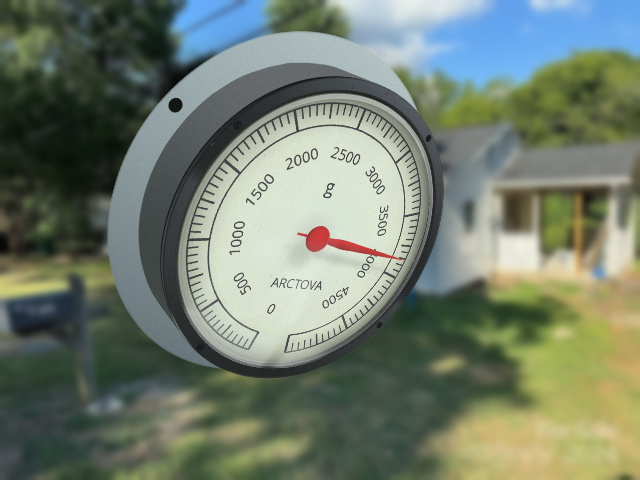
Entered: 3850,g
